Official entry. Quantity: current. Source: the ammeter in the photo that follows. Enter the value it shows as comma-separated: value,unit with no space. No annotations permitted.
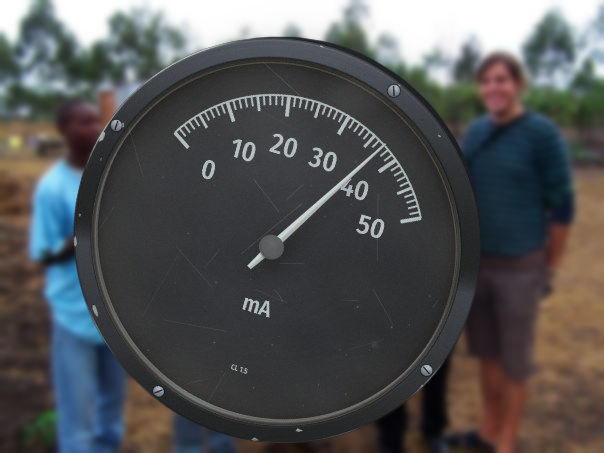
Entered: 37,mA
